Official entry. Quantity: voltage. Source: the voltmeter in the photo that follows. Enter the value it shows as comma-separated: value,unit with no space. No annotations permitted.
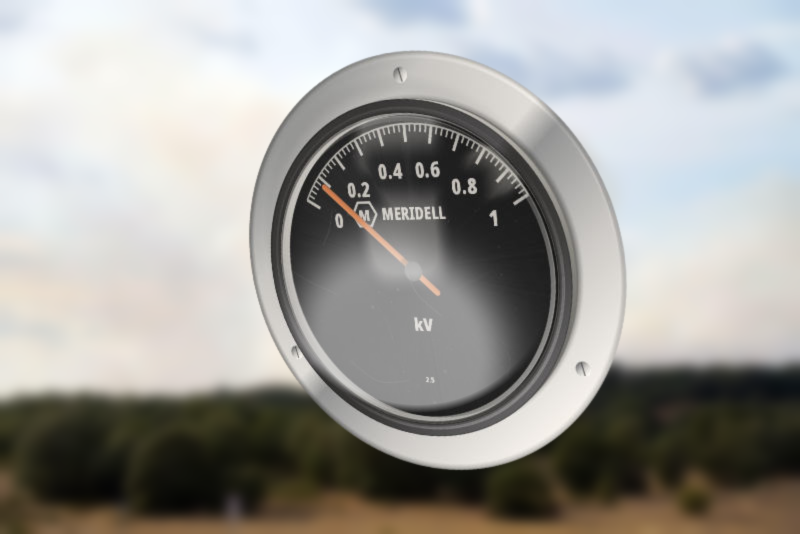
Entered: 0.1,kV
